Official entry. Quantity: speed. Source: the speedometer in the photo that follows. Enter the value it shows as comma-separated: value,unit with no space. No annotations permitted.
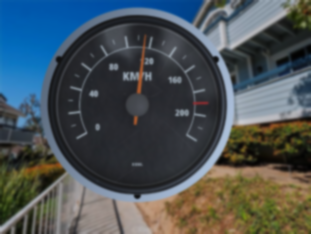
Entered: 115,km/h
